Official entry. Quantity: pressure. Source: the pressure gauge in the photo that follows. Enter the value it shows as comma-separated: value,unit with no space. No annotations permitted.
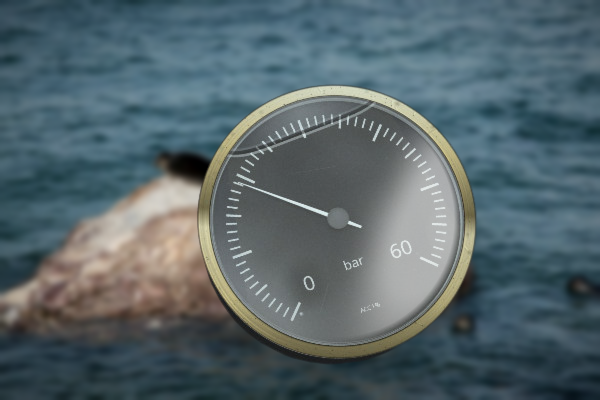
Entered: 19,bar
